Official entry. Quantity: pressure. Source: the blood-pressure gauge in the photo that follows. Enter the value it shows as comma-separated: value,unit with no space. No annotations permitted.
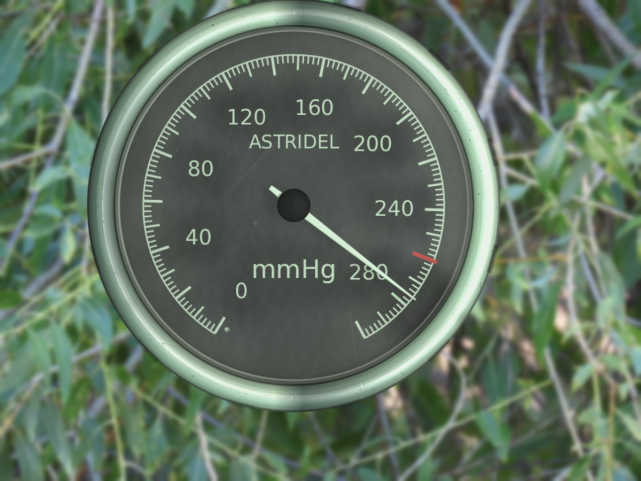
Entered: 276,mmHg
